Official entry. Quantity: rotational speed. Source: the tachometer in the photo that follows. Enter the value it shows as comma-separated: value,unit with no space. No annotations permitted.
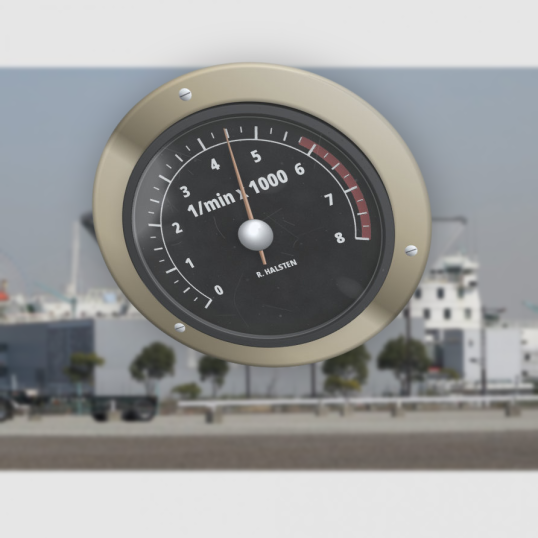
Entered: 4500,rpm
